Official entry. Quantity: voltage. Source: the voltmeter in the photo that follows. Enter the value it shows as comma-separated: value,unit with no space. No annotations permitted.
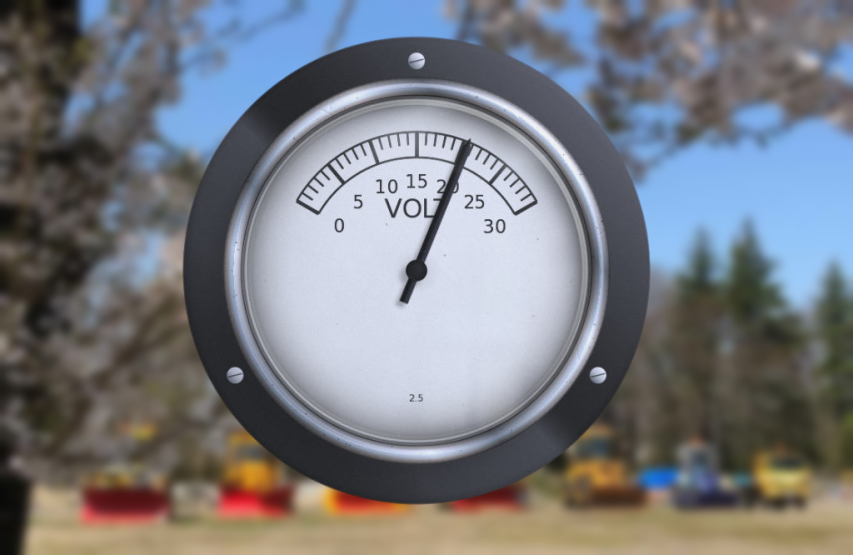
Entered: 20.5,V
